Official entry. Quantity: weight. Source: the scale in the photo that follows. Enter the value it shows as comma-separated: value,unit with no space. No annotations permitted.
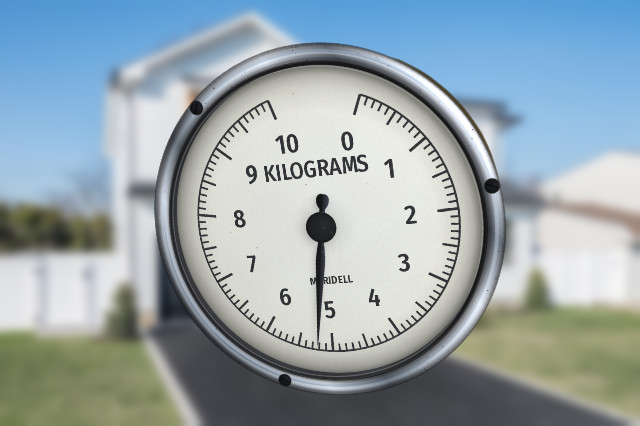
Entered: 5.2,kg
